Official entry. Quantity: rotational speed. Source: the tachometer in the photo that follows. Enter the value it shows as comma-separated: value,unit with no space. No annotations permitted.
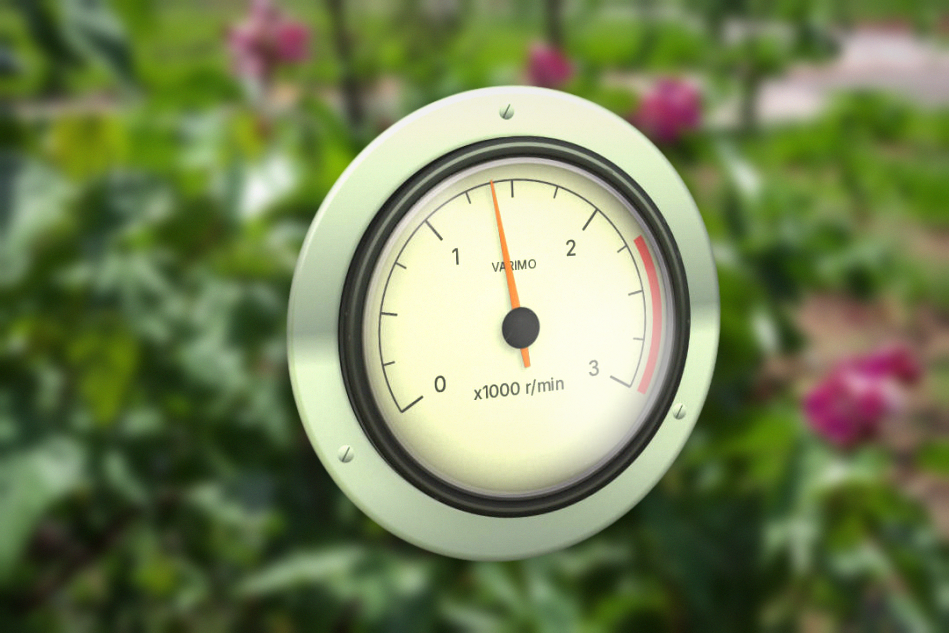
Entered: 1375,rpm
